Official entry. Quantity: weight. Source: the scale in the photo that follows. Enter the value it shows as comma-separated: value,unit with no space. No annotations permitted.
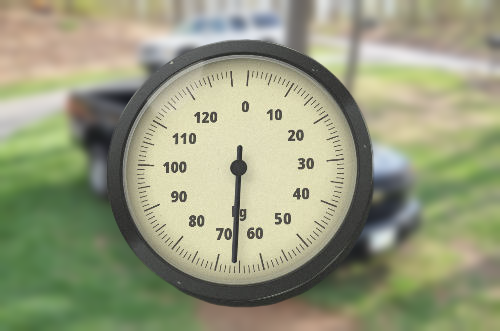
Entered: 66,kg
